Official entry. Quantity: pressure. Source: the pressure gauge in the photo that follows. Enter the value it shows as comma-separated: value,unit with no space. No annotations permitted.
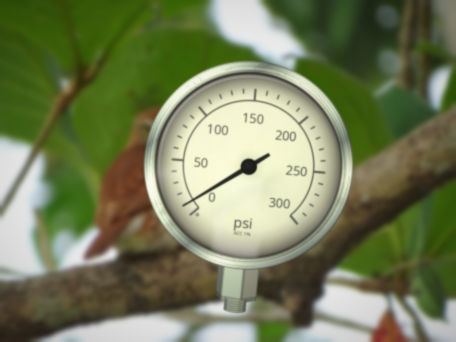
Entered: 10,psi
